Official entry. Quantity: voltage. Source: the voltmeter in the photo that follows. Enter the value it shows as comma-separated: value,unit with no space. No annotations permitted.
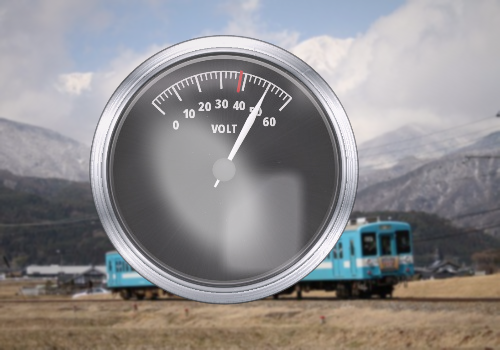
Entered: 50,V
